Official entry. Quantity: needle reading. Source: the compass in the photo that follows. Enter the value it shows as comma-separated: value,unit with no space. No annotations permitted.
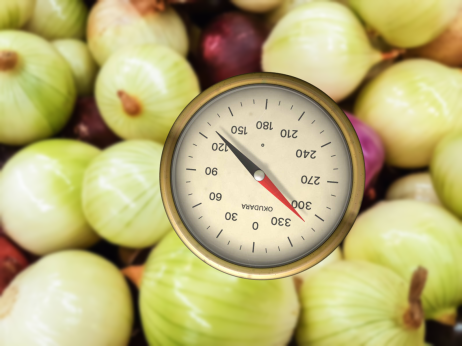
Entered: 310,°
